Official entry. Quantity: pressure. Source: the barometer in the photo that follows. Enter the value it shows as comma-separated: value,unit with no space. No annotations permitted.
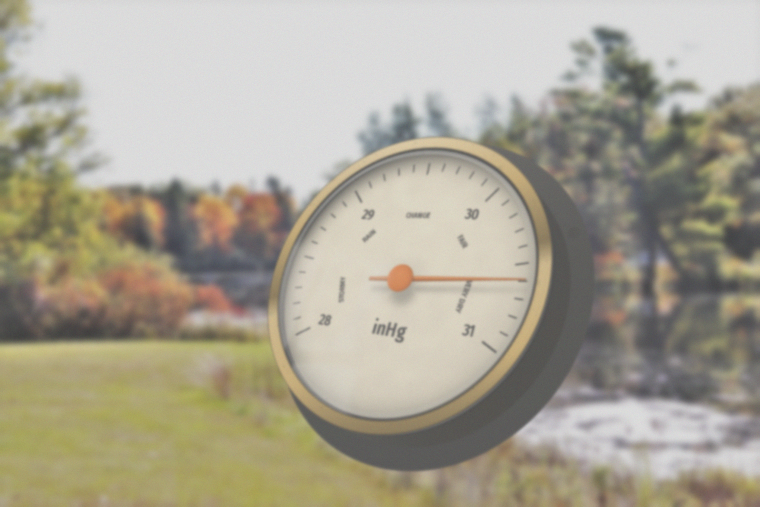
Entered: 30.6,inHg
